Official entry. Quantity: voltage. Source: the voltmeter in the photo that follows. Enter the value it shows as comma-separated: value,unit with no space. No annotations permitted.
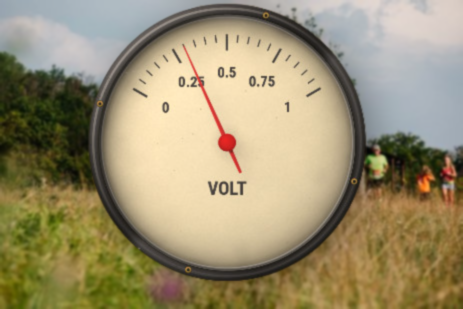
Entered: 0.3,V
